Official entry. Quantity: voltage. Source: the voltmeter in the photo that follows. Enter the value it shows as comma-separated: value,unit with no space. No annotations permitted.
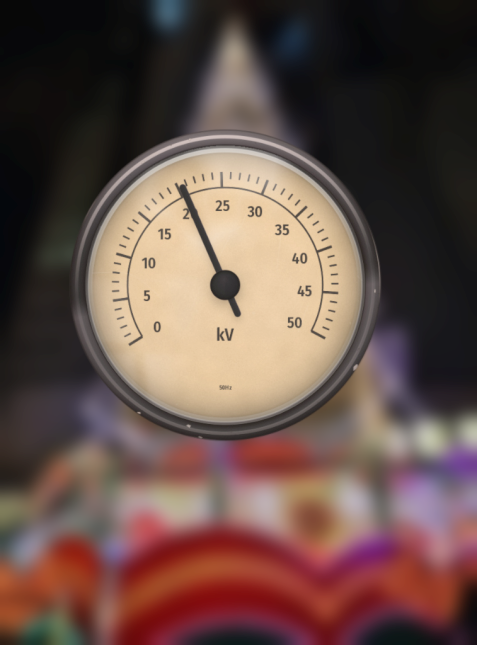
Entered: 20.5,kV
